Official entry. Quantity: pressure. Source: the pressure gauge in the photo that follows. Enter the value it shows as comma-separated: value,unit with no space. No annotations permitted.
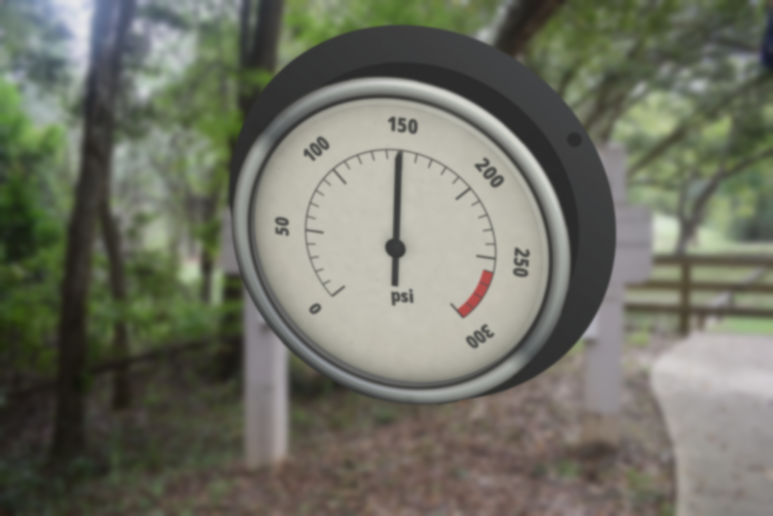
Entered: 150,psi
